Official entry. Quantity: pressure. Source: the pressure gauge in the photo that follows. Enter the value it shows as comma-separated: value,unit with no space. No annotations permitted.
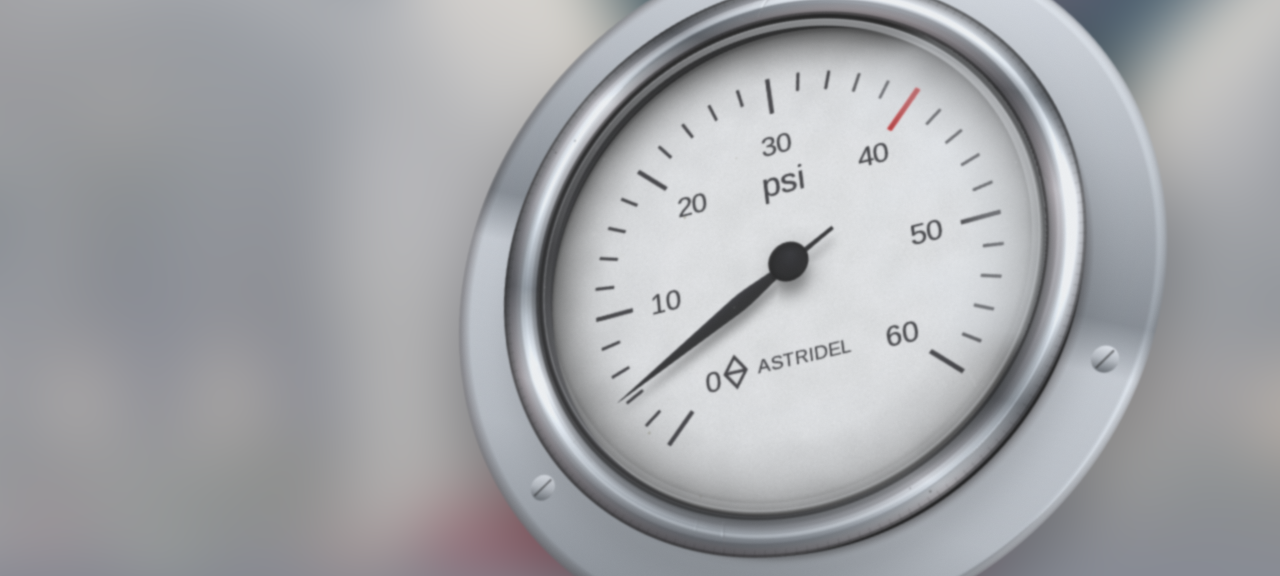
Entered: 4,psi
